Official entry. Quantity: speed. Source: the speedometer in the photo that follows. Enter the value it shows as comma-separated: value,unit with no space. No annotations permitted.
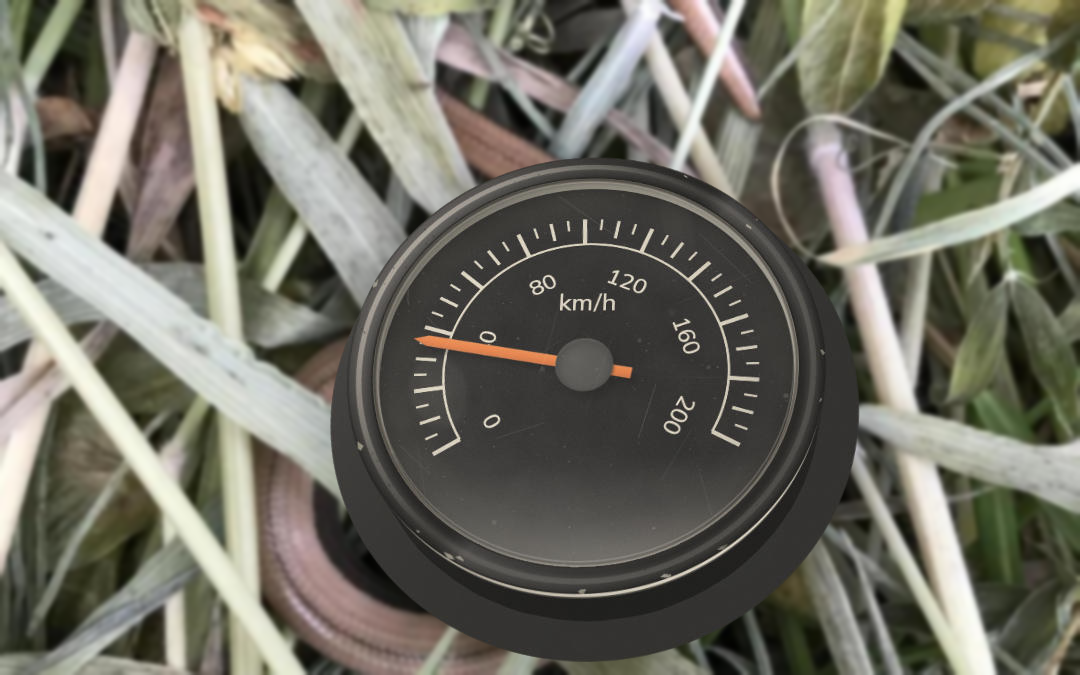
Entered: 35,km/h
